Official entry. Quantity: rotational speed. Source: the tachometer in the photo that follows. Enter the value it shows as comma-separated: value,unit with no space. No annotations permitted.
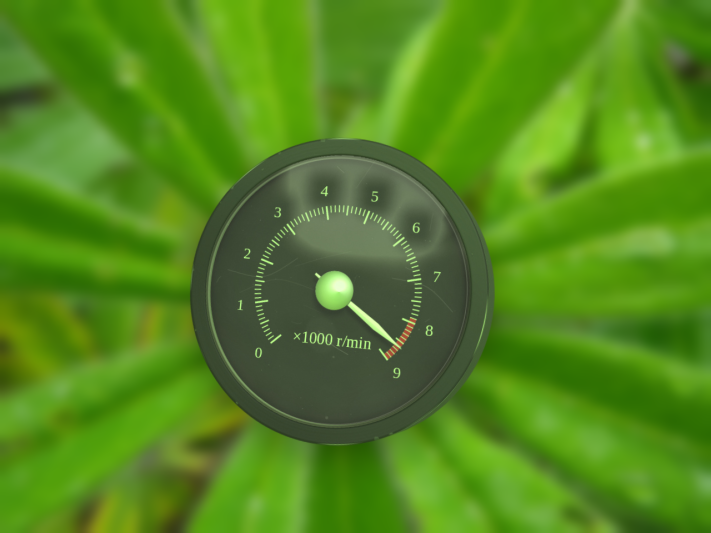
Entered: 8600,rpm
